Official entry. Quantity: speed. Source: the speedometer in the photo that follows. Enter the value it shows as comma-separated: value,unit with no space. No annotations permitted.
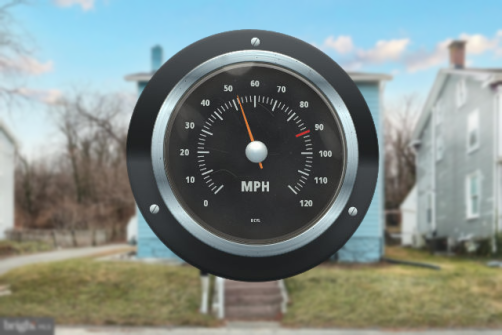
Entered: 52,mph
